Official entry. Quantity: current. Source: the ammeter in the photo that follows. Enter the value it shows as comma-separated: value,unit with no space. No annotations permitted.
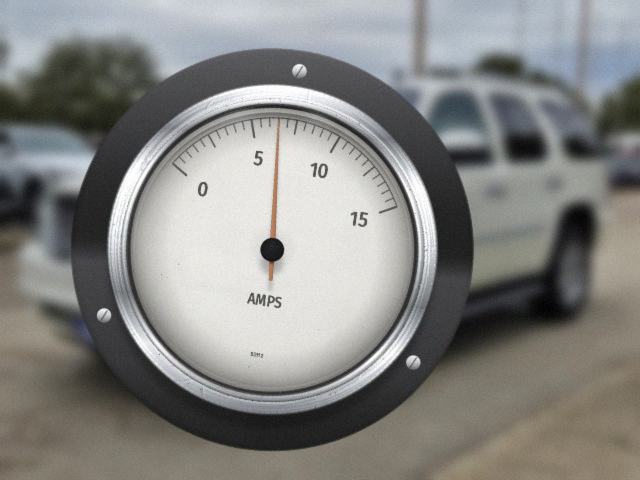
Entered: 6.5,A
